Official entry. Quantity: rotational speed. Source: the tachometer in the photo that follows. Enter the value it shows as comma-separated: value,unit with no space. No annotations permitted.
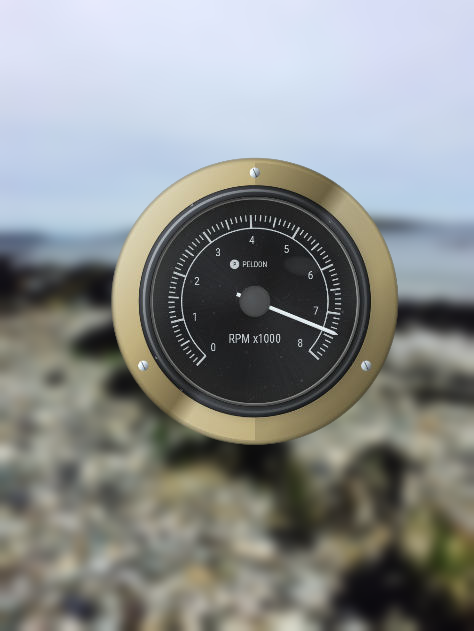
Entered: 7400,rpm
